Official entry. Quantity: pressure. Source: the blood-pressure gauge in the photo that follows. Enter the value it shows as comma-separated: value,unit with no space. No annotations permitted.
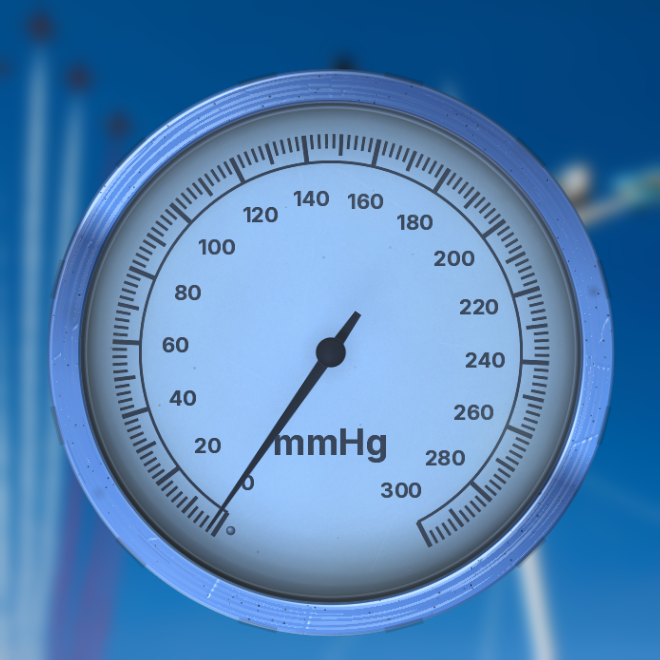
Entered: 2,mmHg
